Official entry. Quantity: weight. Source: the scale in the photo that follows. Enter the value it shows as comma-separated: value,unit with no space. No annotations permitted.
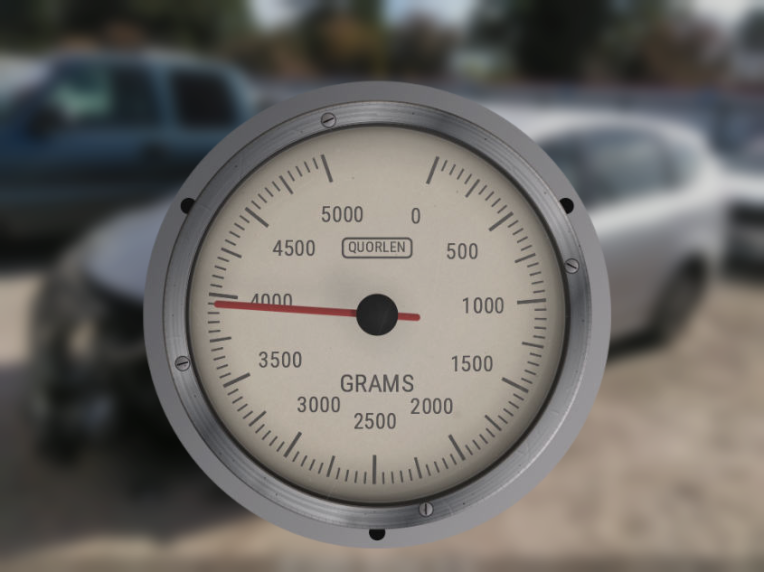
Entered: 3950,g
